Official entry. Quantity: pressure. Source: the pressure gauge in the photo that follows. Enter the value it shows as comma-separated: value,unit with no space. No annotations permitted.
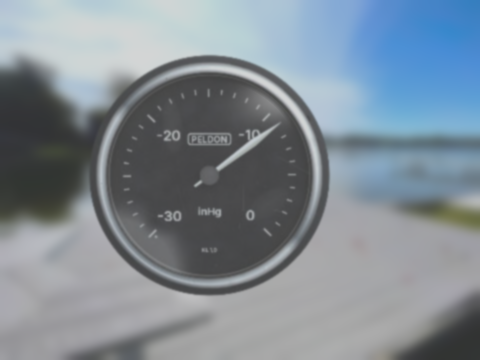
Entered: -9,inHg
